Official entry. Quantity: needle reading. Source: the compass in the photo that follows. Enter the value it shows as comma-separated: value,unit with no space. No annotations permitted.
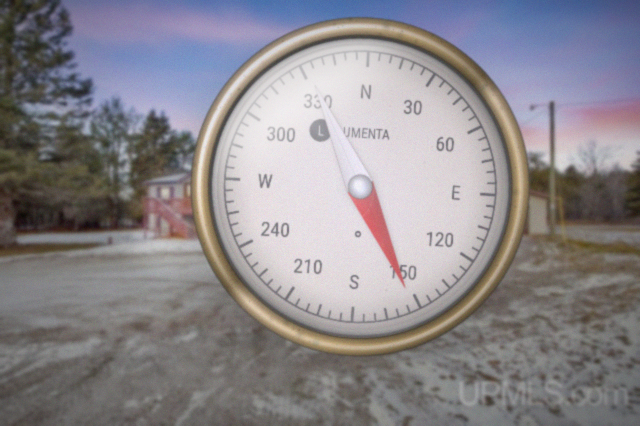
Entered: 152.5,°
